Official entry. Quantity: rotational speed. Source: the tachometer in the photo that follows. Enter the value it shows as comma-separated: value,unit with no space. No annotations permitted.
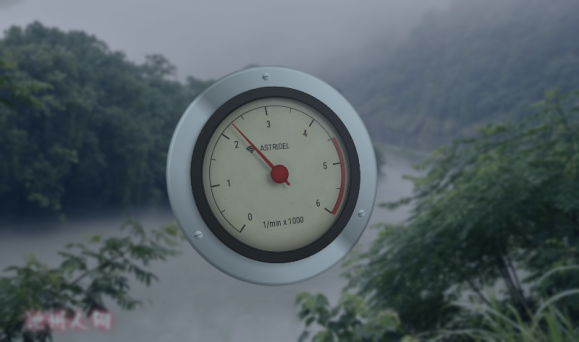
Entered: 2250,rpm
